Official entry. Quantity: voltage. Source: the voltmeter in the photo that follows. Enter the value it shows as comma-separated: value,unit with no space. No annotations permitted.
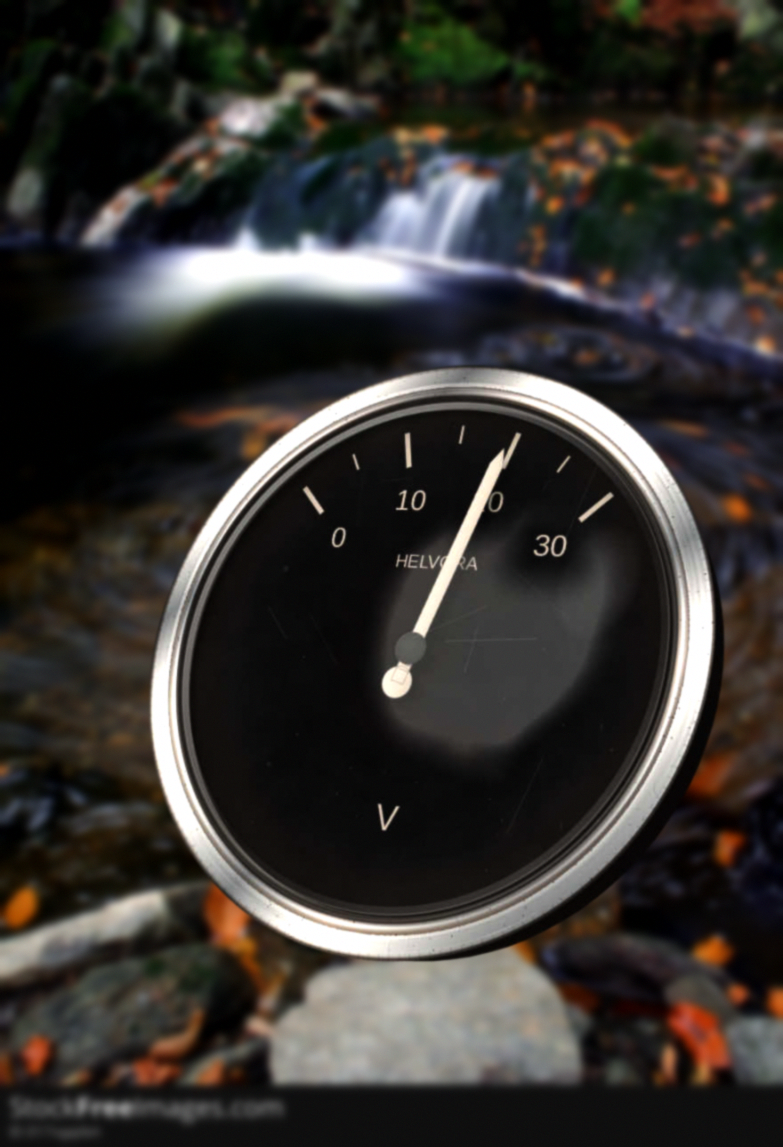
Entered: 20,V
